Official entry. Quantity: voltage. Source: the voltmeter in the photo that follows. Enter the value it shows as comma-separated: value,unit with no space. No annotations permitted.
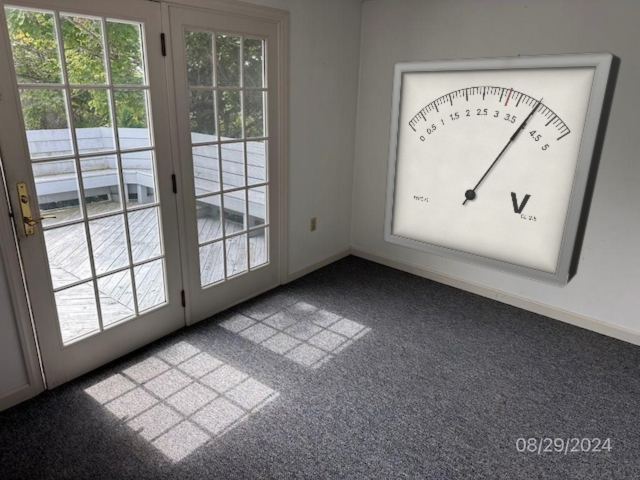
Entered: 4,V
